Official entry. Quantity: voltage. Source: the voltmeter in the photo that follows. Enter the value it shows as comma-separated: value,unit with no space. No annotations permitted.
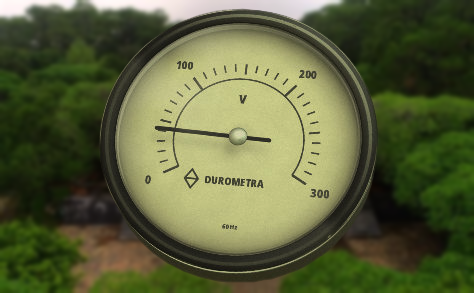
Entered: 40,V
